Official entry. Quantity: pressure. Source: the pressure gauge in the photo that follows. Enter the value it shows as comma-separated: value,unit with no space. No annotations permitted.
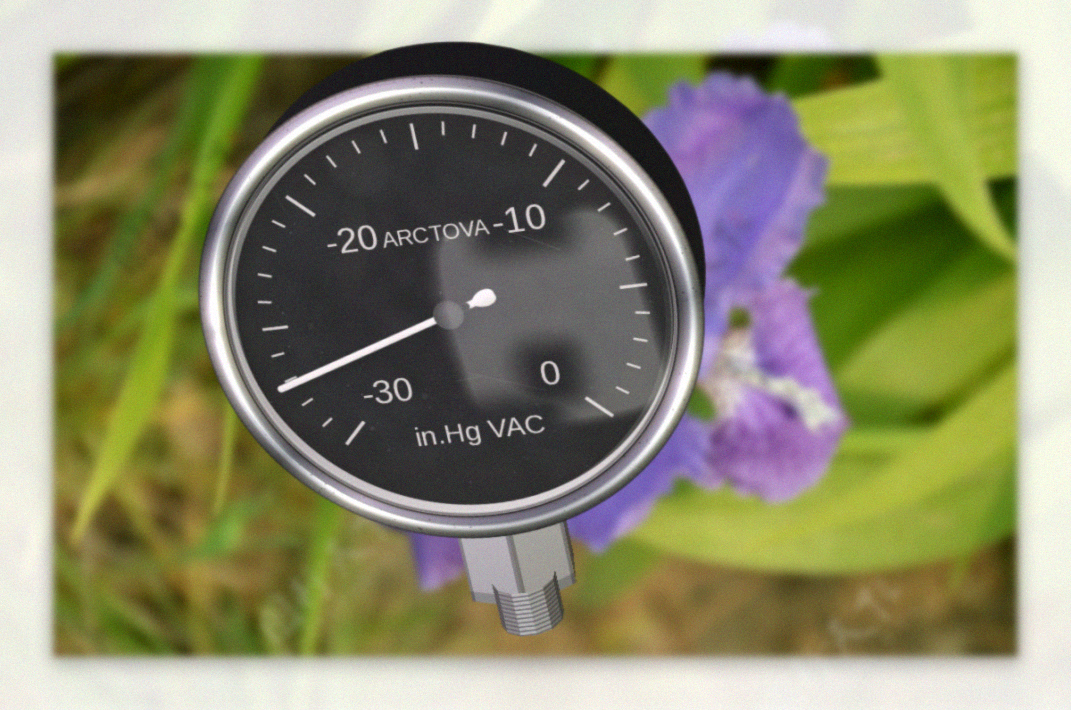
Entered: -27,inHg
